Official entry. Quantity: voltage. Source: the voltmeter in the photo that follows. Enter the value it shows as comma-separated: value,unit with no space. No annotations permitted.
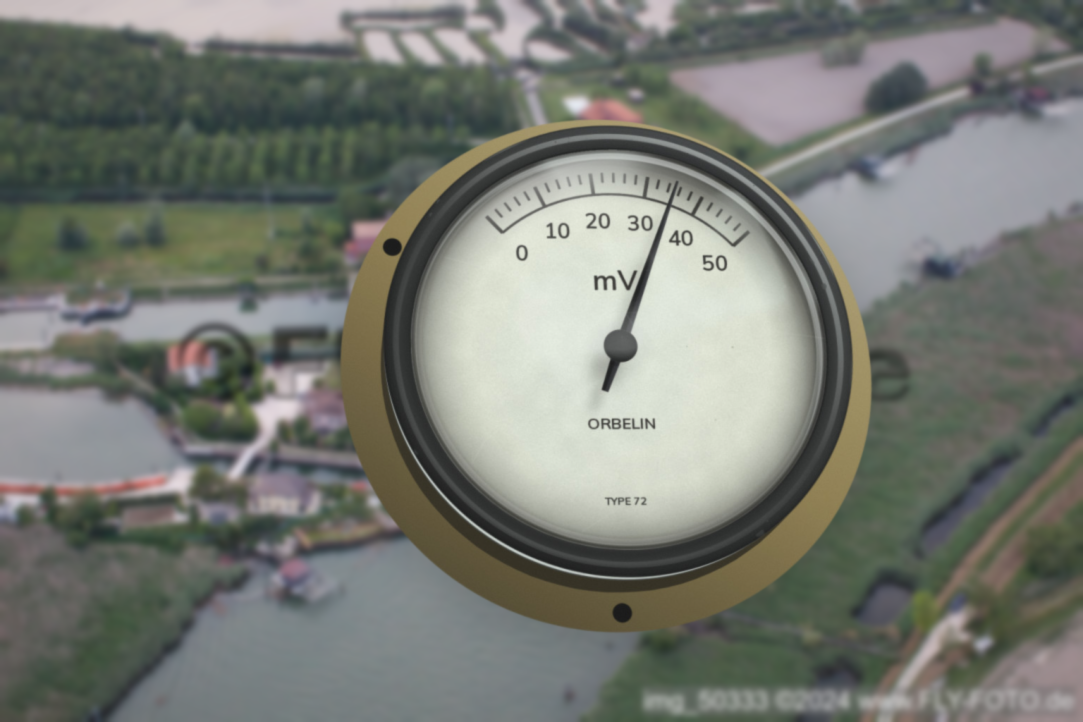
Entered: 35,mV
